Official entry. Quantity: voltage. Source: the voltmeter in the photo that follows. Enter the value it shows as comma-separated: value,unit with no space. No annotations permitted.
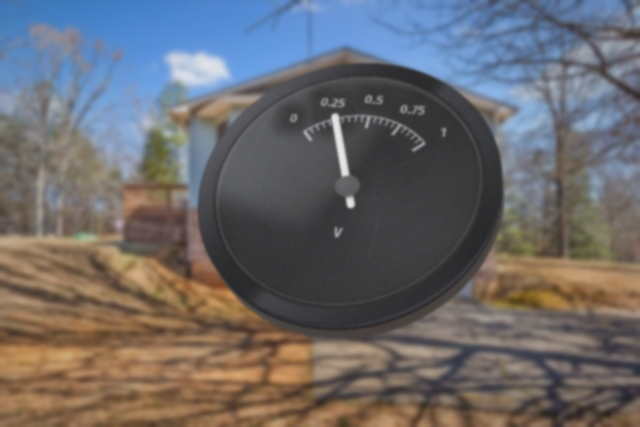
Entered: 0.25,V
